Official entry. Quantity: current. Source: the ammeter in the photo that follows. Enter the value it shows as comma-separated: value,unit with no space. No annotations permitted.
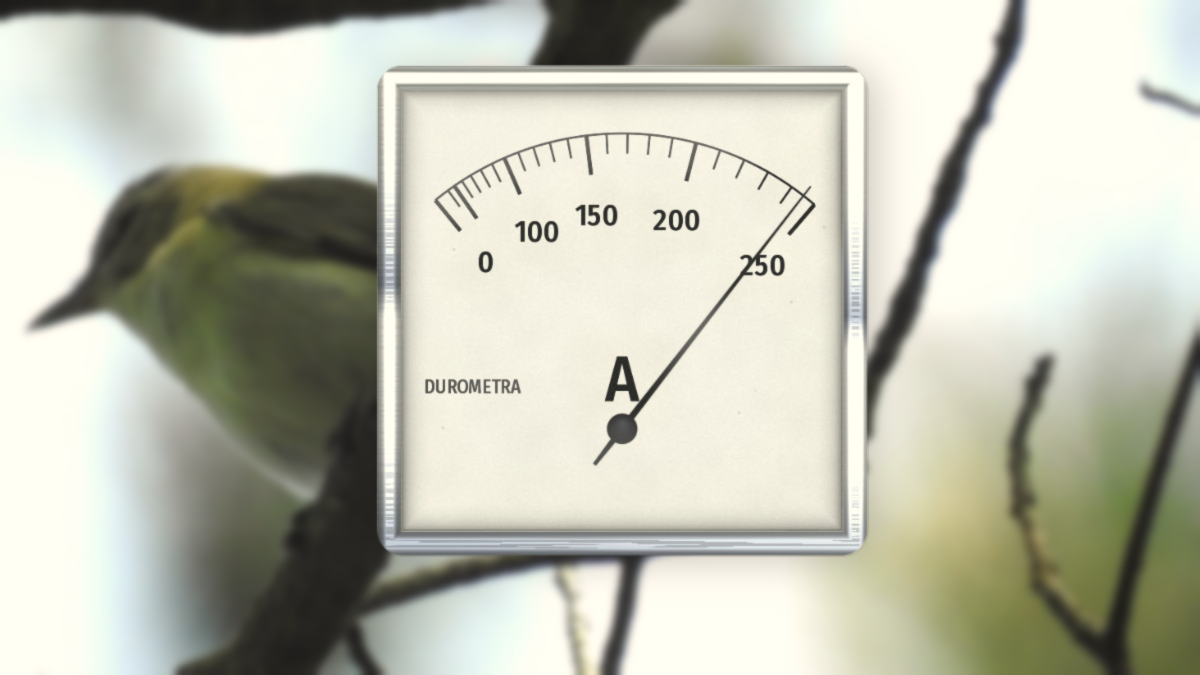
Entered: 245,A
